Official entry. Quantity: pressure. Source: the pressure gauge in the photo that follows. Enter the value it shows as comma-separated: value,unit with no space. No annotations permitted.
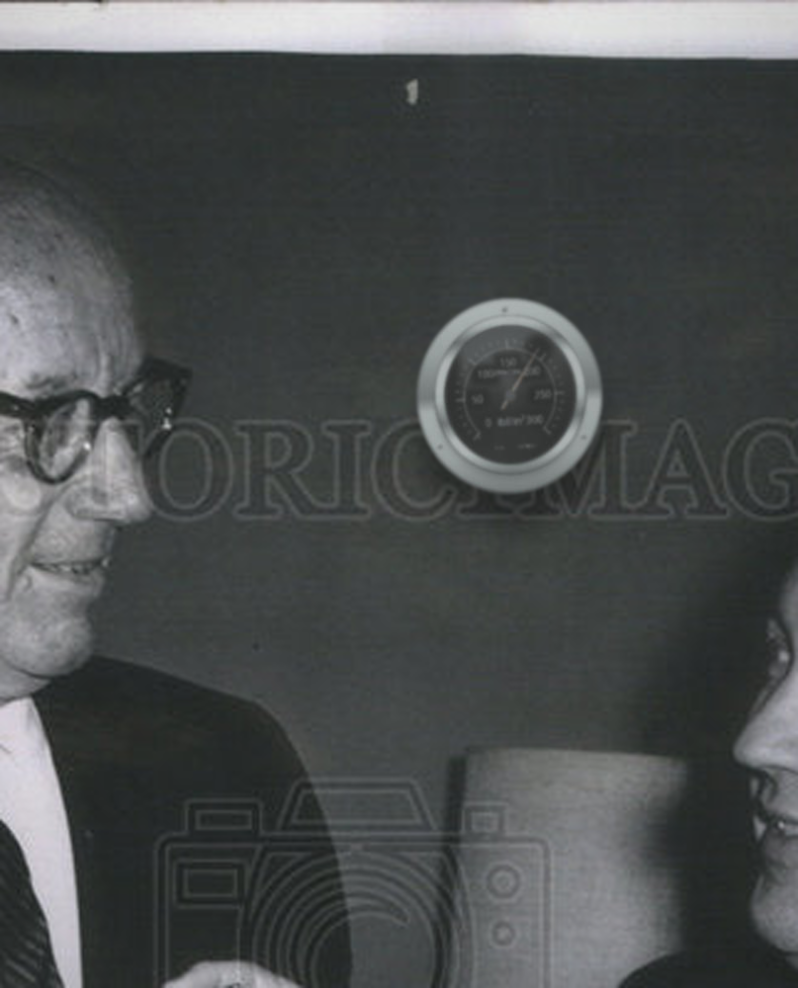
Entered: 190,psi
